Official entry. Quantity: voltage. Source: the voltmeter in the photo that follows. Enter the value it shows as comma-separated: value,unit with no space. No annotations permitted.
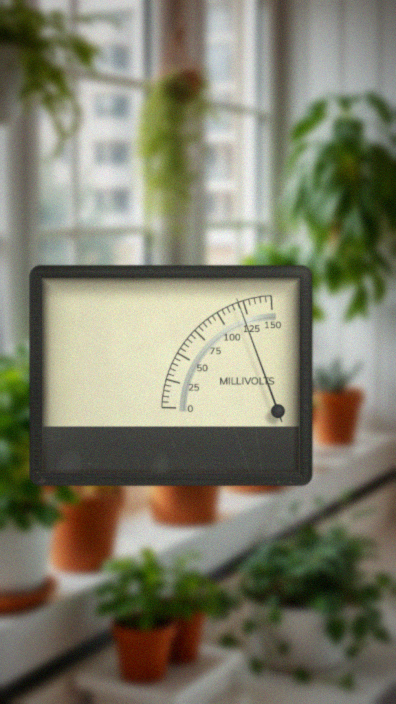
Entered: 120,mV
